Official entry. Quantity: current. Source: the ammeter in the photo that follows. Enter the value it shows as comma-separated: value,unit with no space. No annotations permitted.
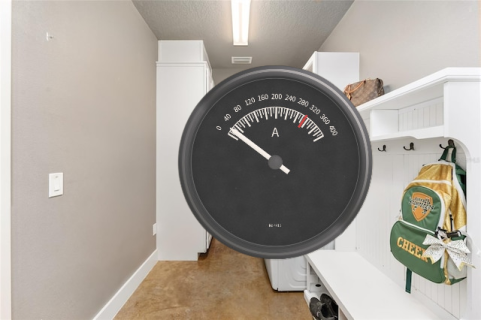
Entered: 20,A
